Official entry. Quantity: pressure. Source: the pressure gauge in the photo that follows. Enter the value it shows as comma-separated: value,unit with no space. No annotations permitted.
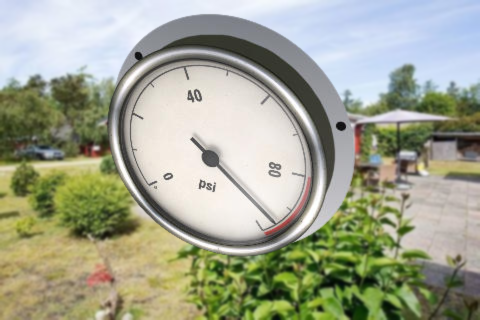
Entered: 95,psi
